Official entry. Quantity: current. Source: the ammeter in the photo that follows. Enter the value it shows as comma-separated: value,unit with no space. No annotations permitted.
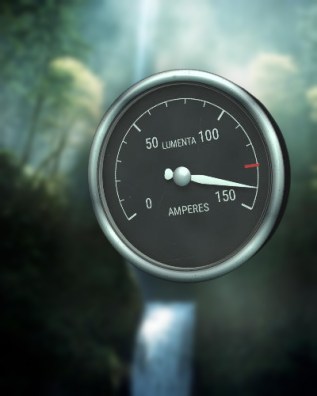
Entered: 140,A
